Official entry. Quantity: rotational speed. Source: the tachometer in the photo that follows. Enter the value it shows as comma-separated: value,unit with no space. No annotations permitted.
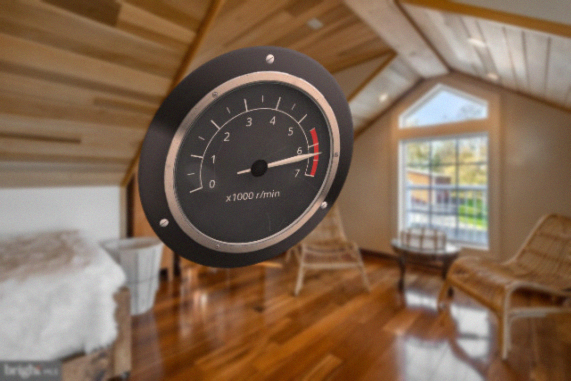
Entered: 6250,rpm
